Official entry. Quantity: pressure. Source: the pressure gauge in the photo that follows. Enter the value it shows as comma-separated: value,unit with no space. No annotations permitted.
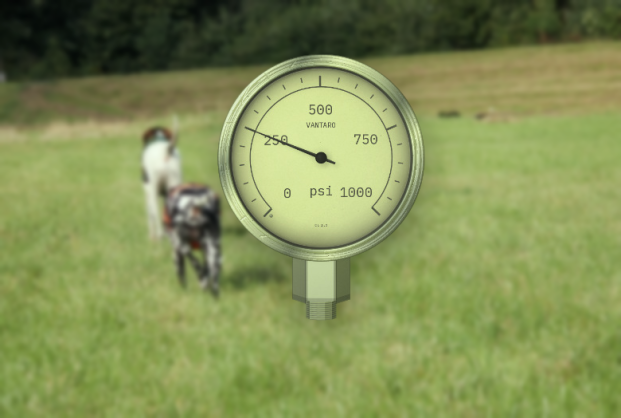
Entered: 250,psi
